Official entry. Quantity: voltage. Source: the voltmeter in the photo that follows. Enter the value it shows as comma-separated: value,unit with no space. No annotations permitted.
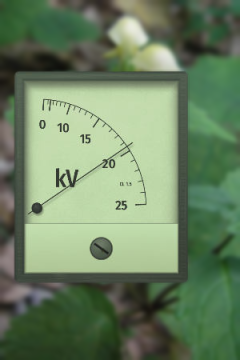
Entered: 19.5,kV
